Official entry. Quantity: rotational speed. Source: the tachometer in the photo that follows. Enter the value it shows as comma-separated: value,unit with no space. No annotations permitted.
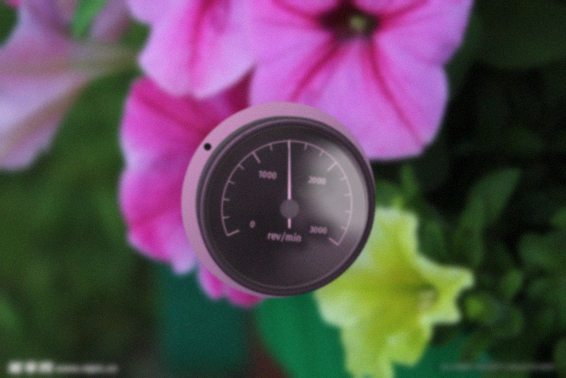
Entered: 1400,rpm
